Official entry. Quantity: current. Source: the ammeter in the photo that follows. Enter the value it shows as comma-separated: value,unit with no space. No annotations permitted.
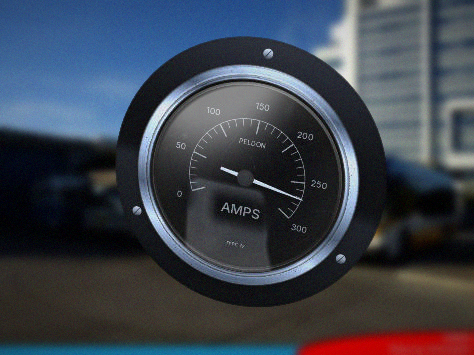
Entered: 270,A
